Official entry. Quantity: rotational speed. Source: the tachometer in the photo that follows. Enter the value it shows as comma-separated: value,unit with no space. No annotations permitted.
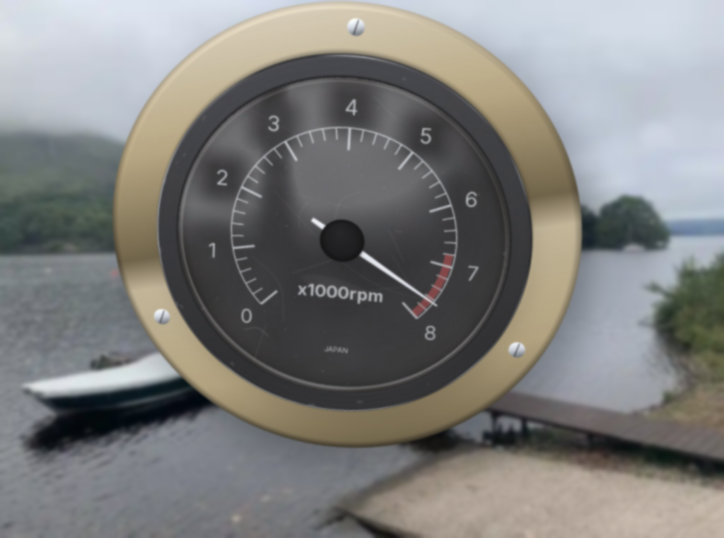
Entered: 7600,rpm
